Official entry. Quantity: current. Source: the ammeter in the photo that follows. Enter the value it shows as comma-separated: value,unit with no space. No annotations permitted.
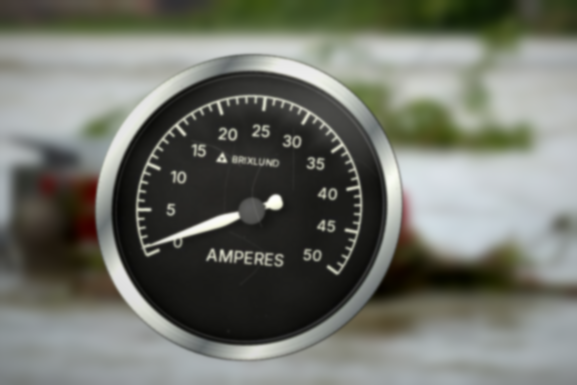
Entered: 1,A
